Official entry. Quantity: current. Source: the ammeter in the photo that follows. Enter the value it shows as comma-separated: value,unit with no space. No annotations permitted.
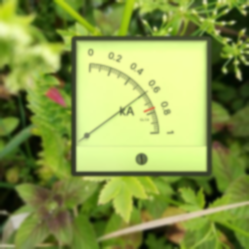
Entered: 0.6,kA
